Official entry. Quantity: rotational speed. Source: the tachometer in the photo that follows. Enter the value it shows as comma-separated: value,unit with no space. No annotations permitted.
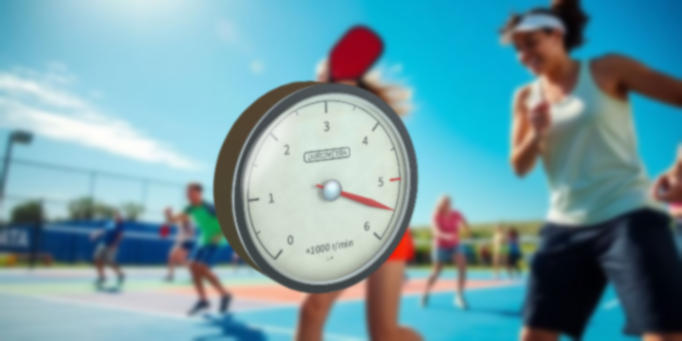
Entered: 5500,rpm
